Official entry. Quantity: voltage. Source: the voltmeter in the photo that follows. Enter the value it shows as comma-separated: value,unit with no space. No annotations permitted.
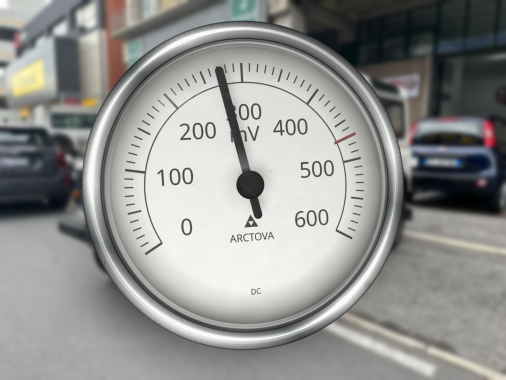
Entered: 270,mV
